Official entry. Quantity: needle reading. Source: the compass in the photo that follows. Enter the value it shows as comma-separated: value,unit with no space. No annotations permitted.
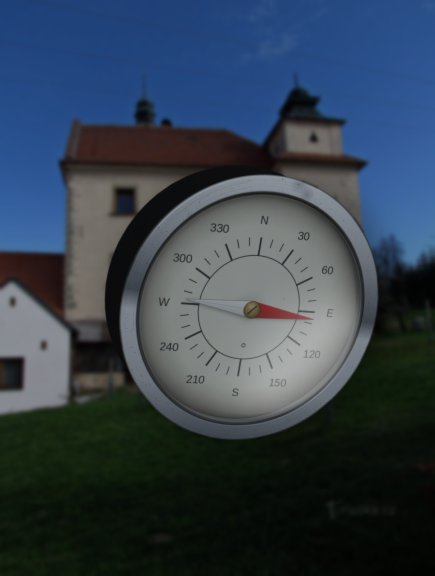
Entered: 95,°
